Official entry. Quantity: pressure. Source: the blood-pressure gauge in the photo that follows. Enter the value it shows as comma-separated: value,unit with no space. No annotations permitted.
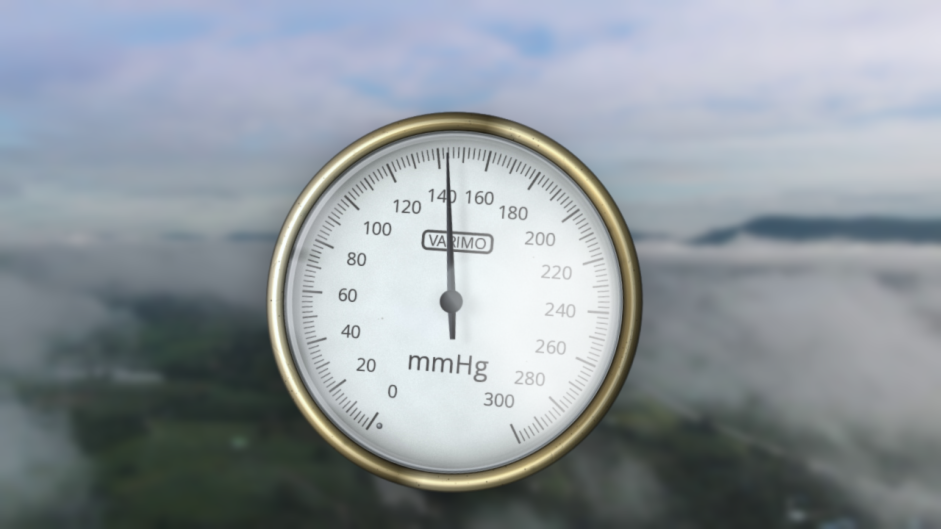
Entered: 144,mmHg
